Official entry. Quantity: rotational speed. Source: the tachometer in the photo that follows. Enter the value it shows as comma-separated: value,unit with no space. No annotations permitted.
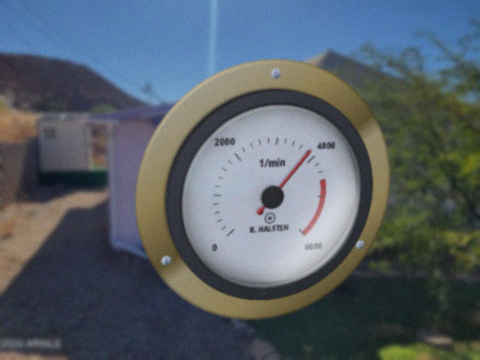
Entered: 3800,rpm
